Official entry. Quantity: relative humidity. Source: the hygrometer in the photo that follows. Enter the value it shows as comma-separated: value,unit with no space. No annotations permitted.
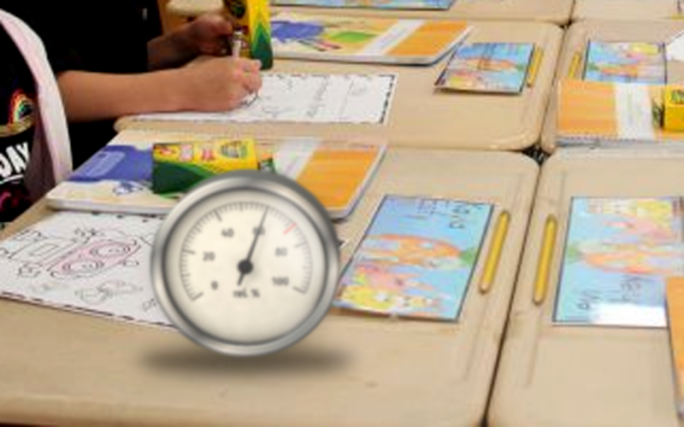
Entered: 60,%
